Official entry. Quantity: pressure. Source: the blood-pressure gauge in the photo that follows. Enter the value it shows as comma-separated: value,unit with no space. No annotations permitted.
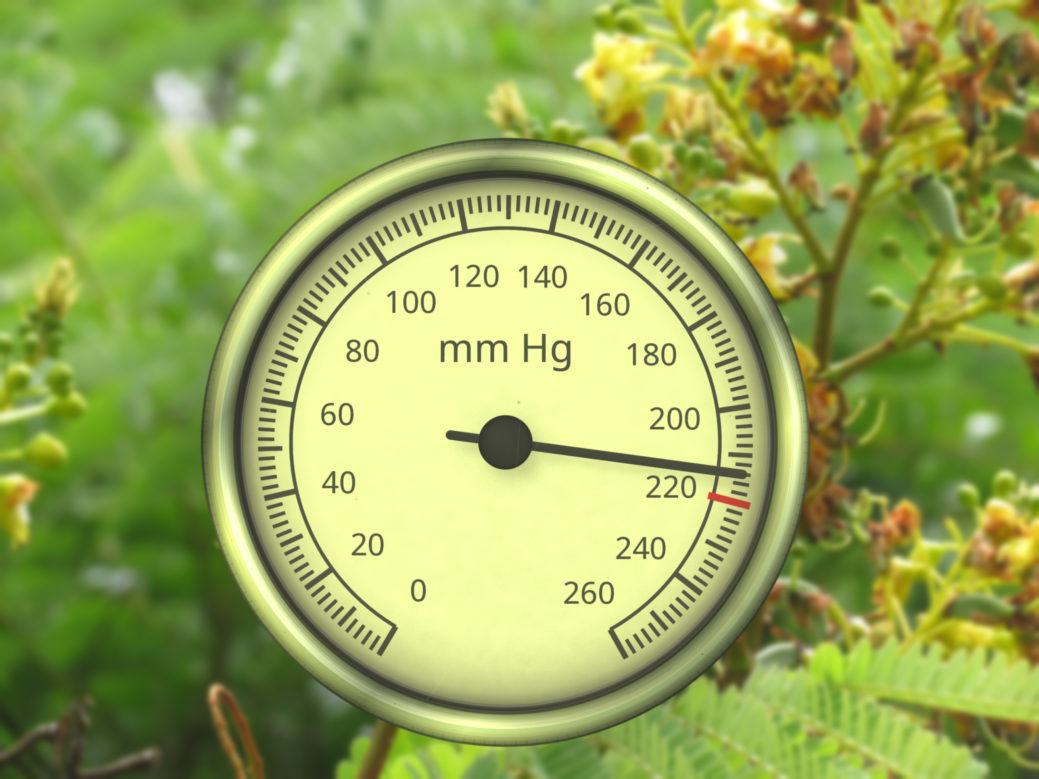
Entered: 214,mmHg
